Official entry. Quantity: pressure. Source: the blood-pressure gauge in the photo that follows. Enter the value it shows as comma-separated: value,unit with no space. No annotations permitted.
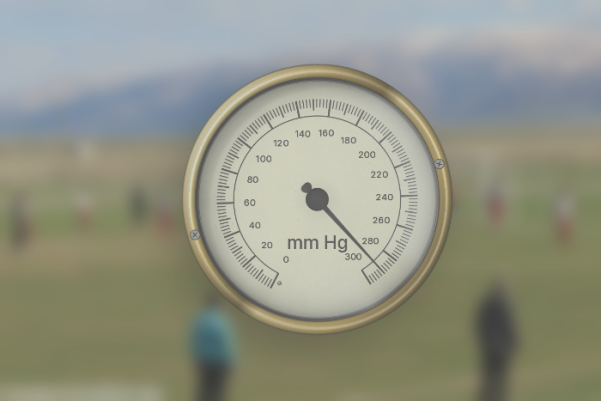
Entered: 290,mmHg
